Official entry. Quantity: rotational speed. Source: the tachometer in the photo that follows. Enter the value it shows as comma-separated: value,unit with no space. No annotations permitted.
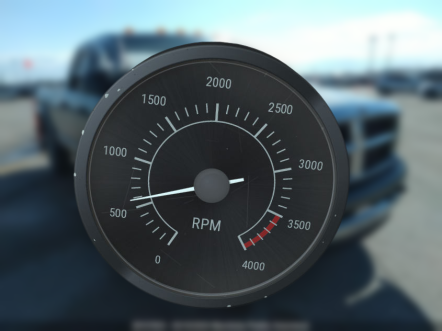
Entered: 600,rpm
